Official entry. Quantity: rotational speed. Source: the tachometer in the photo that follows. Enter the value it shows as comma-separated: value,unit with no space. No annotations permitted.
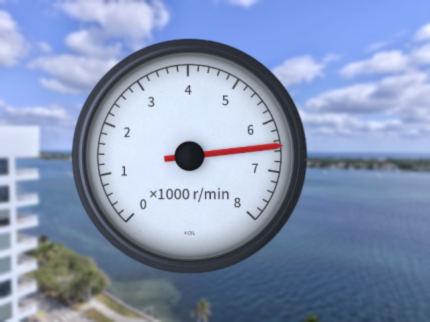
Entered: 6500,rpm
